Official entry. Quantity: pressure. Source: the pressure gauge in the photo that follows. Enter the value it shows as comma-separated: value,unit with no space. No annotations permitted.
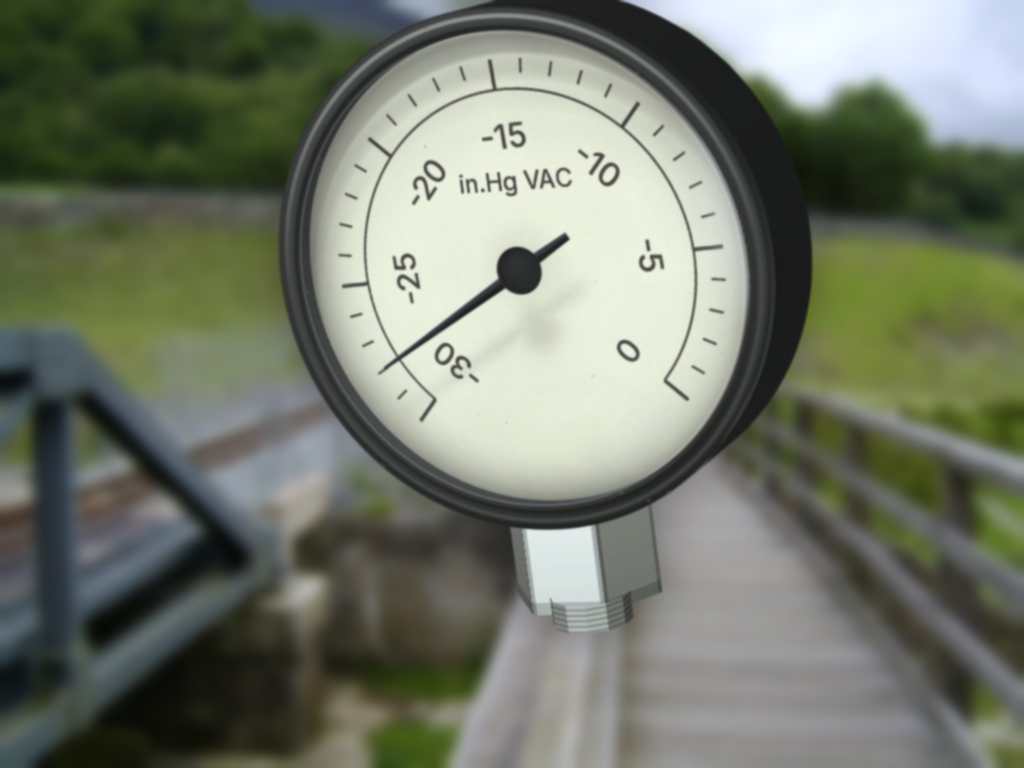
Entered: -28,inHg
